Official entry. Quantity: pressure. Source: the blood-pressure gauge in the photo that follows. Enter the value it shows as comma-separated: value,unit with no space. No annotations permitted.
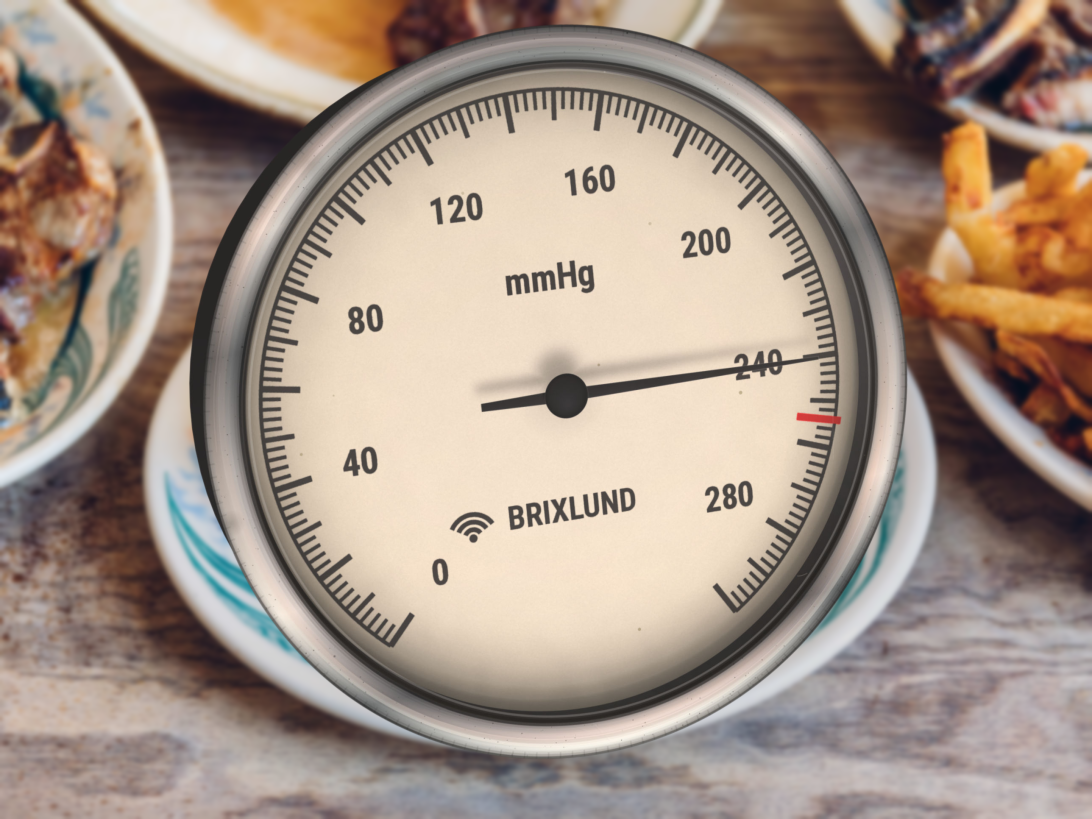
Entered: 240,mmHg
